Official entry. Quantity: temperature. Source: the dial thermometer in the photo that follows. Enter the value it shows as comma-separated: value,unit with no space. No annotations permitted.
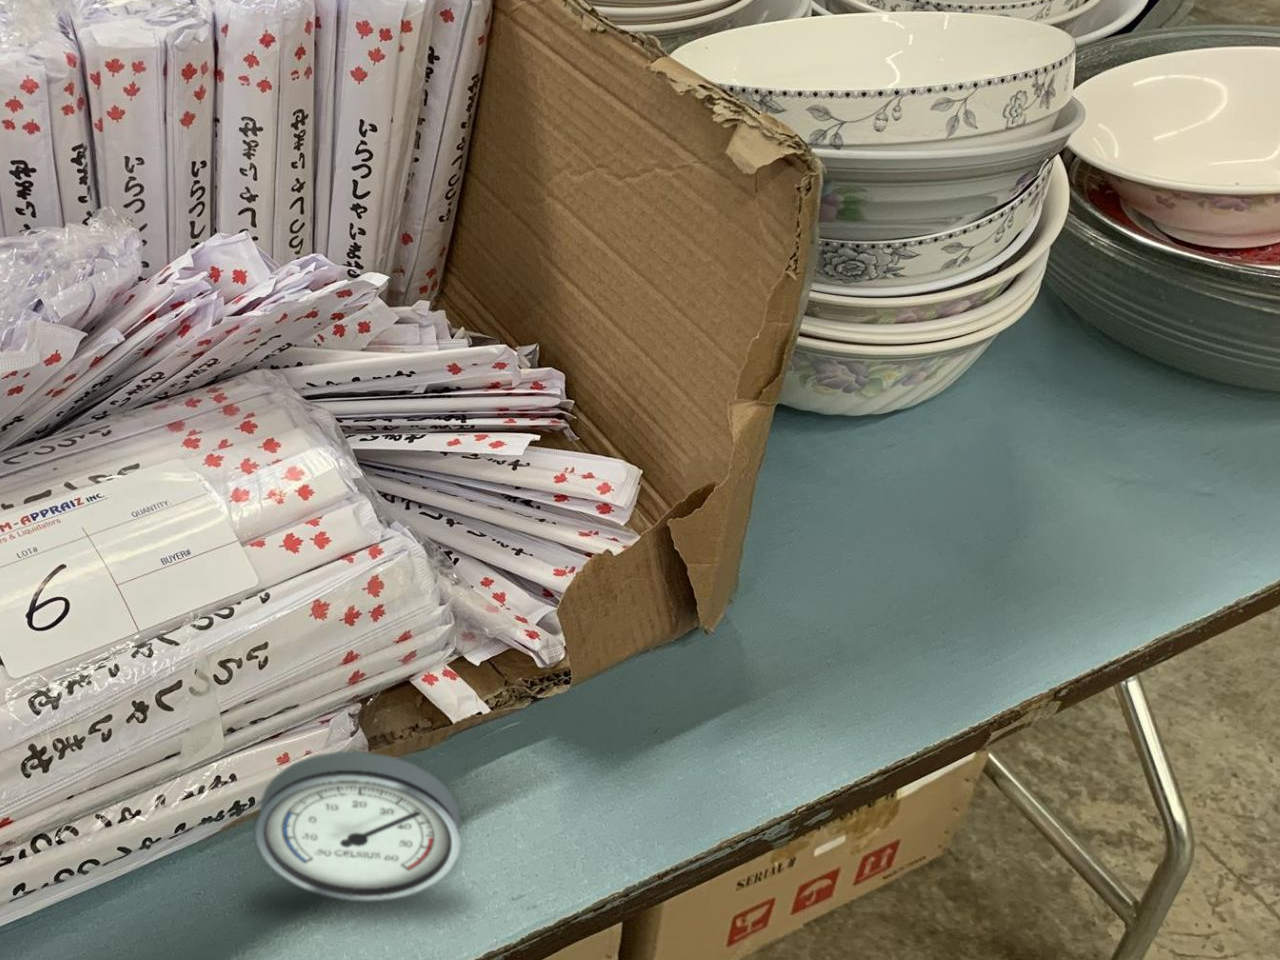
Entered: 35,°C
